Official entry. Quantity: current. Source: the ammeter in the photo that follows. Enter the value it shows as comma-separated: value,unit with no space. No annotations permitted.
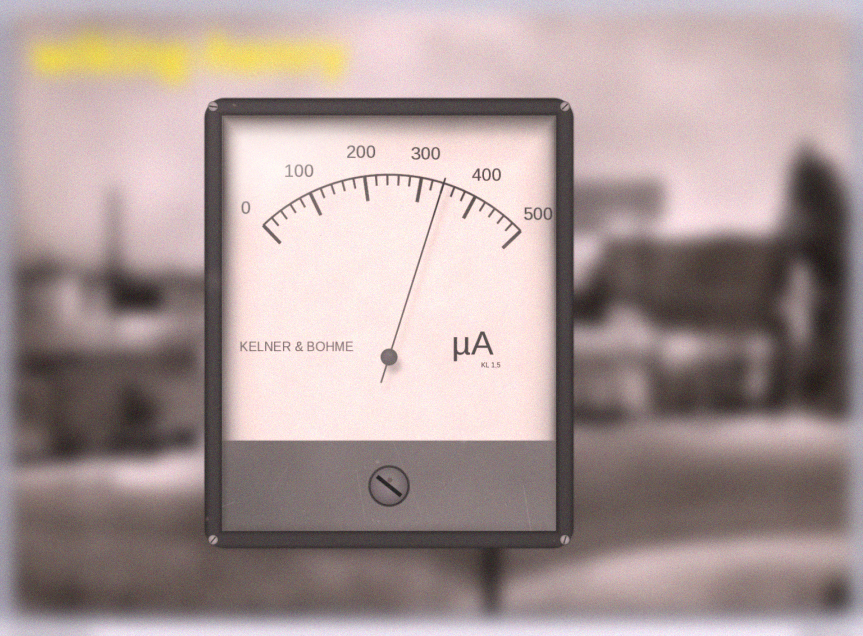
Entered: 340,µA
